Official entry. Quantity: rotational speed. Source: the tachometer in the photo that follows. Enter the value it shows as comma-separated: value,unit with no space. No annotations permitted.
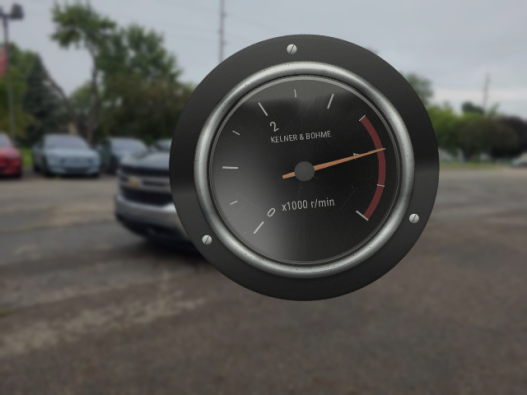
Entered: 4000,rpm
